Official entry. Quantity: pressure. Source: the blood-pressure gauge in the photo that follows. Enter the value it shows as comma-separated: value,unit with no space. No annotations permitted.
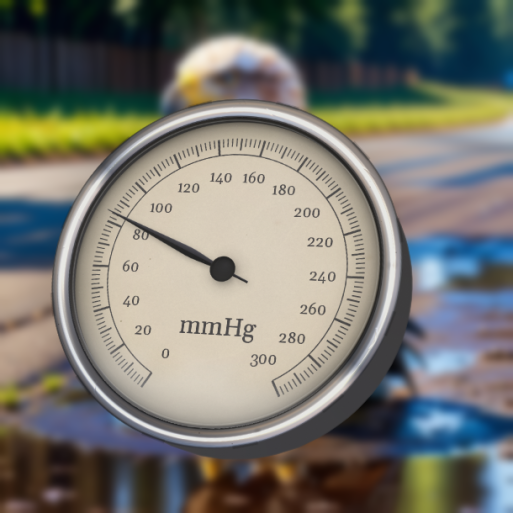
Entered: 84,mmHg
